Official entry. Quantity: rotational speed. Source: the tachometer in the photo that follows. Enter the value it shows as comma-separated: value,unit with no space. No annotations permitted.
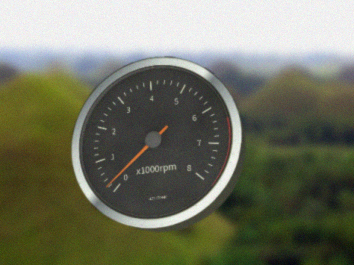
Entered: 200,rpm
